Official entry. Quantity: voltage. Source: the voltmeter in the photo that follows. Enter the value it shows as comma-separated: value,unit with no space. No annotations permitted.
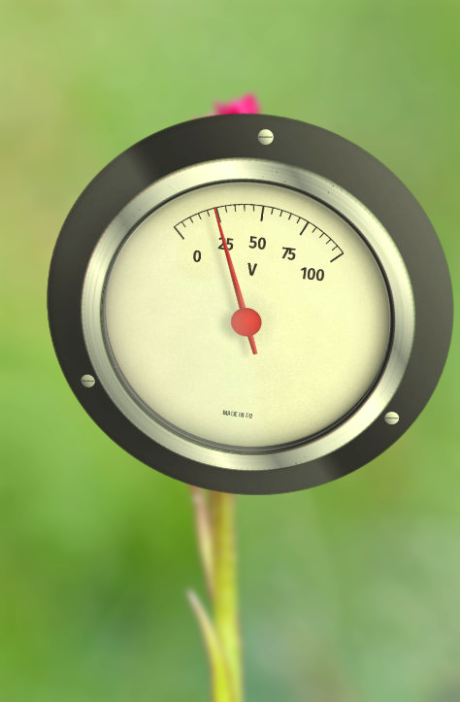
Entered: 25,V
